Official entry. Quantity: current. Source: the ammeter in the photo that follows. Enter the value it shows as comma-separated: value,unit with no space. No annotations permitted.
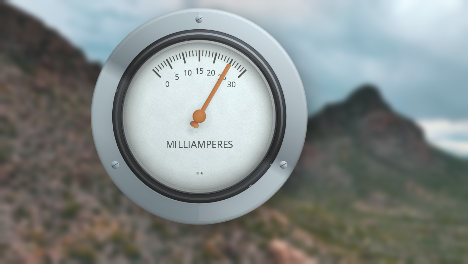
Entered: 25,mA
